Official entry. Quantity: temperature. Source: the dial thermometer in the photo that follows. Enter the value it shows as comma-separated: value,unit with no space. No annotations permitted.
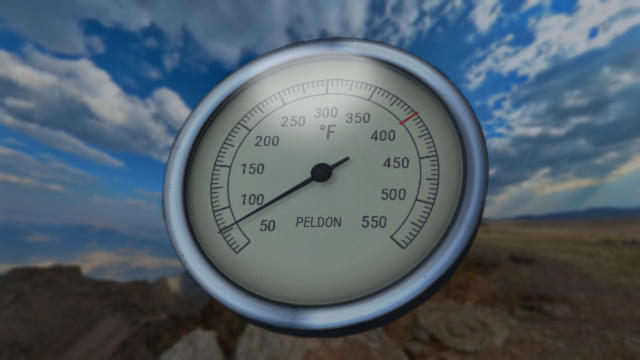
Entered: 75,°F
